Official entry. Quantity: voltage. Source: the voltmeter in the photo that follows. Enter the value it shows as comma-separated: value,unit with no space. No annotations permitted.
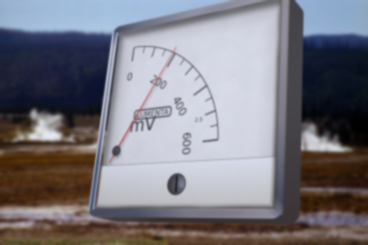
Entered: 200,mV
